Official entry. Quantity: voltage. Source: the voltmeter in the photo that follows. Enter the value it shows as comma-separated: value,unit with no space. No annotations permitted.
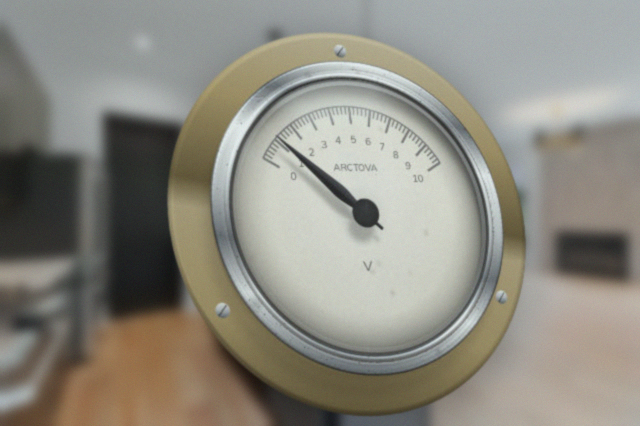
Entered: 1,V
